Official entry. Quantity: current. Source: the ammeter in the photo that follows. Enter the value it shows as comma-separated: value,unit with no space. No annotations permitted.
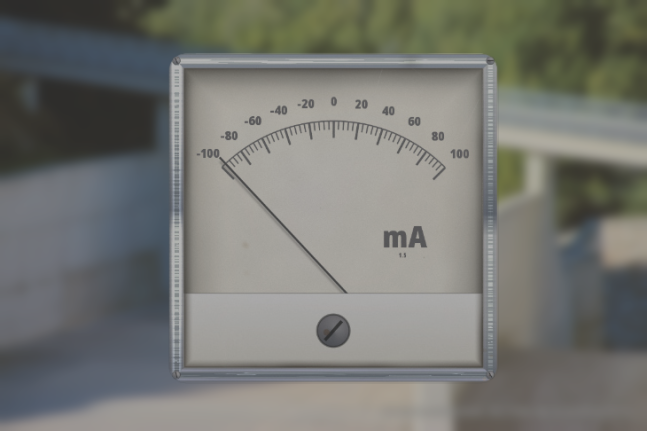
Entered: -96,mA
